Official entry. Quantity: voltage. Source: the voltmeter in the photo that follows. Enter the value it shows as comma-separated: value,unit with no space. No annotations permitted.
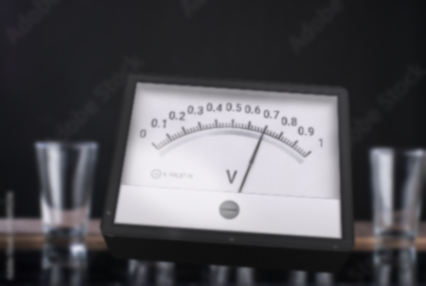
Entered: 0.7,V
